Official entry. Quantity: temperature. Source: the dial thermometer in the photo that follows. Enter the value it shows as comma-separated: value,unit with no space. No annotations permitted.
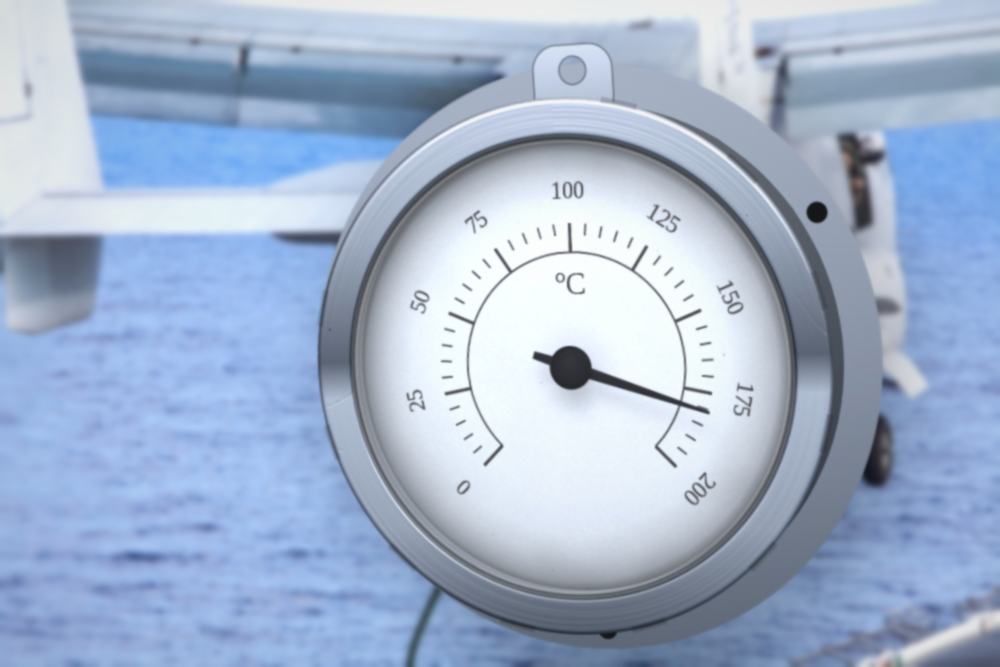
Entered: 180,°C
